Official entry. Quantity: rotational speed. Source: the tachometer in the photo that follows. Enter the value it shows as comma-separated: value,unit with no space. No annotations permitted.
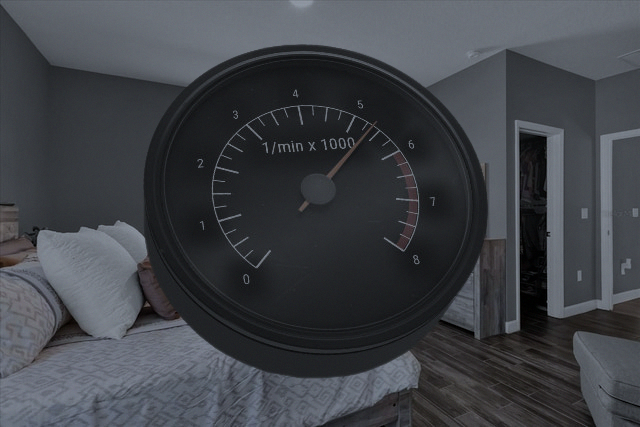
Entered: 5375,rpm
